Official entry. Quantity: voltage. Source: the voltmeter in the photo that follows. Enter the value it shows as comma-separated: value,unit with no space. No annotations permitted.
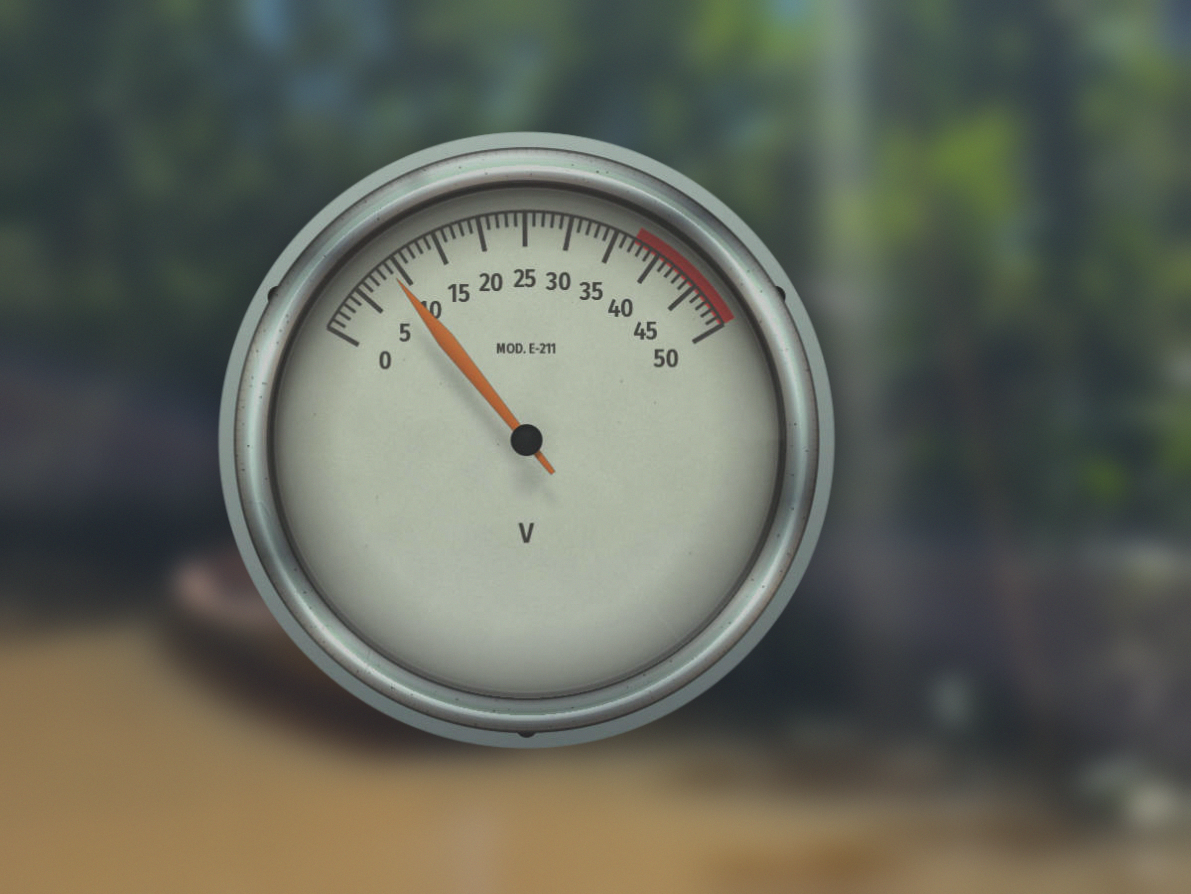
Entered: 9,V
